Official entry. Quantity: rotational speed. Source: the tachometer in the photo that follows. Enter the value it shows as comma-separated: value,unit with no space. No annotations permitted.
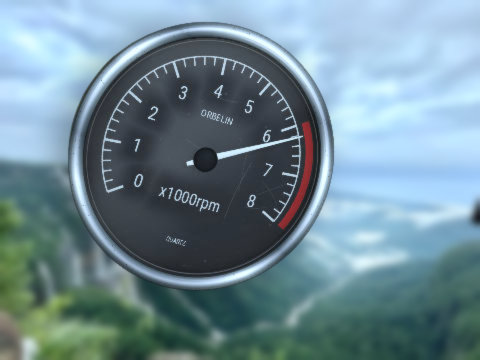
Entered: 6200,rpm
